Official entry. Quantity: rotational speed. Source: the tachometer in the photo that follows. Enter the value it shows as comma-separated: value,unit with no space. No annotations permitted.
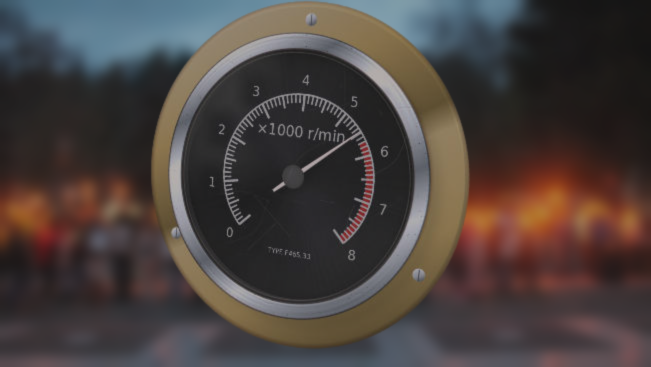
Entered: 5500,rpm
